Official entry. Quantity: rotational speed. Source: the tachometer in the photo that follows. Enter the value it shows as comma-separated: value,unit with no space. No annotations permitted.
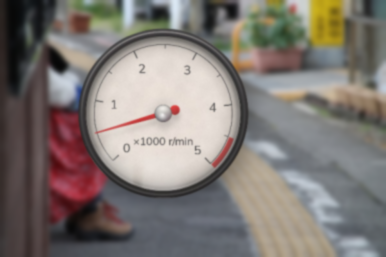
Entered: 500,rpm
